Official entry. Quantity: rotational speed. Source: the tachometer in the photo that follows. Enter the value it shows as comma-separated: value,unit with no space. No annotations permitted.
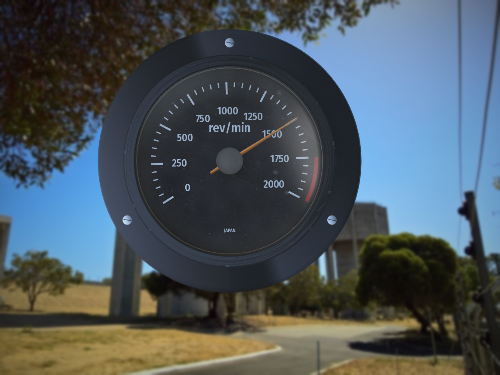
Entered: 1500,rpm
